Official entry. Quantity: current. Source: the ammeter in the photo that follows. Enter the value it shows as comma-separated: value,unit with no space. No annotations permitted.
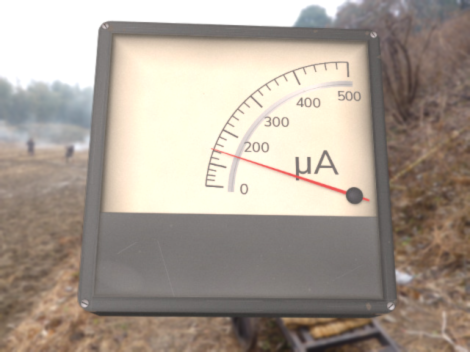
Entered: 140,µA
